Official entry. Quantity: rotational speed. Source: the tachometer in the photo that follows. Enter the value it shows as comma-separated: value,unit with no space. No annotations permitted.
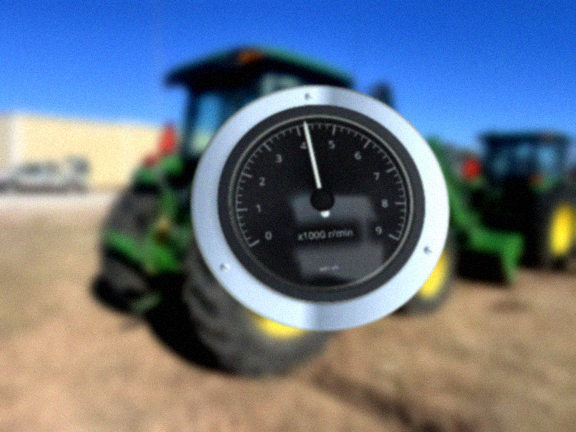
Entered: 4200,rpm
